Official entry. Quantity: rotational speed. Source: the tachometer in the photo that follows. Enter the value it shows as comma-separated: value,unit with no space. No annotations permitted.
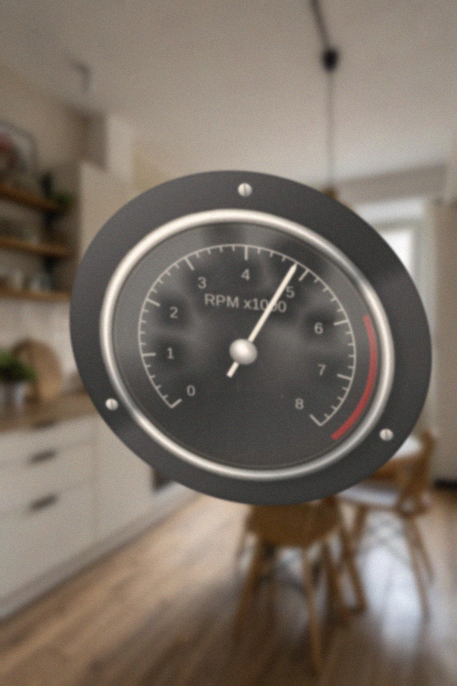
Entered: 4800,rpm
